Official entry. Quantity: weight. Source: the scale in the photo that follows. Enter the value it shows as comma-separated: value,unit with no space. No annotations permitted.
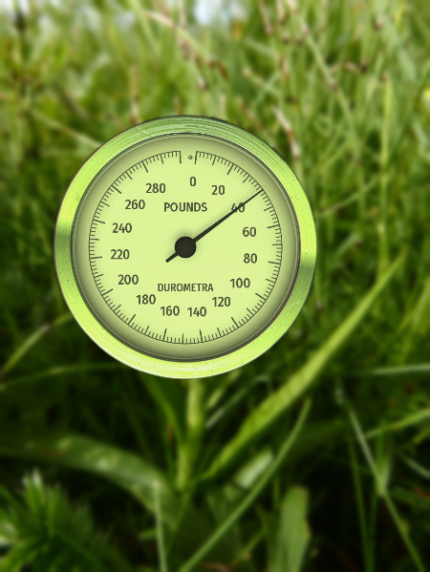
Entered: 40,lb
